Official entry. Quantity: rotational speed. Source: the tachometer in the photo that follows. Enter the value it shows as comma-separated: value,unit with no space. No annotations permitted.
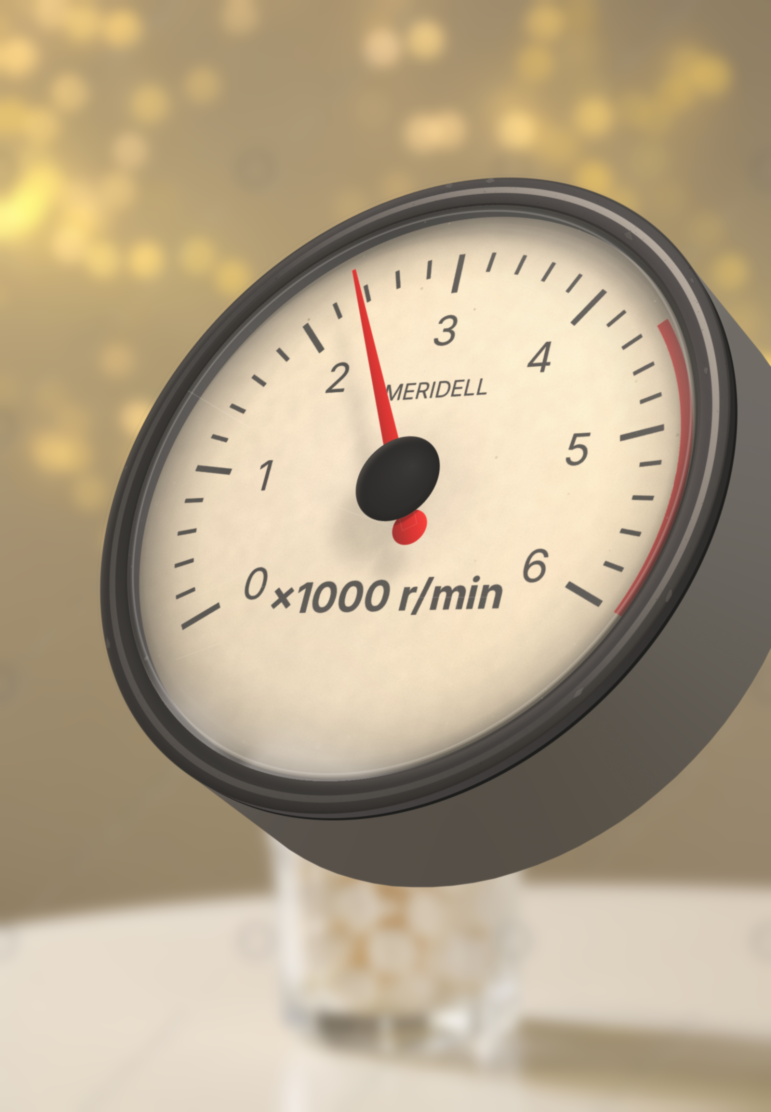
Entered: 2400,rpm
